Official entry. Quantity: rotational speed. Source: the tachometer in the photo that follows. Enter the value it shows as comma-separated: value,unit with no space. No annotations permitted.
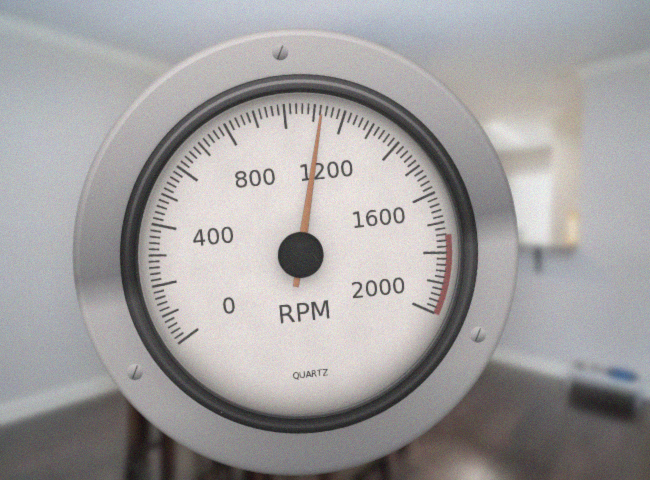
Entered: 1120,rpm
